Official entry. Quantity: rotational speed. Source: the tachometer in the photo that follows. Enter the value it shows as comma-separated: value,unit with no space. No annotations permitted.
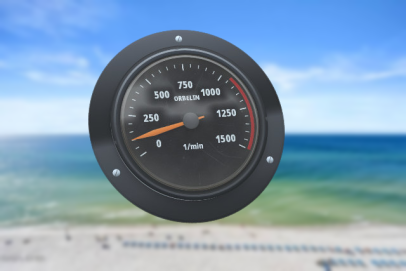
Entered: 100,rpm
